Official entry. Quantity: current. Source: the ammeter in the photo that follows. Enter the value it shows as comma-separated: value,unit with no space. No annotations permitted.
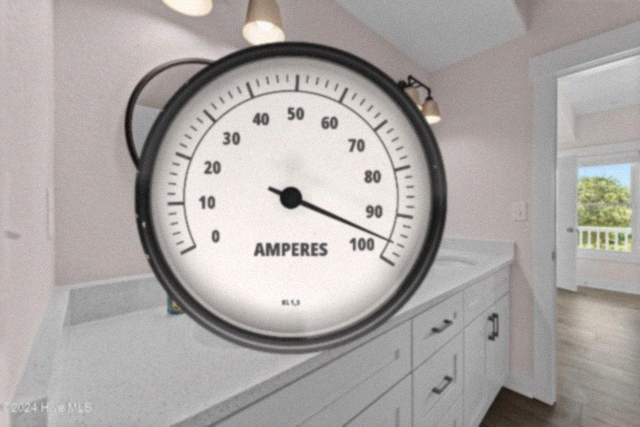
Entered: 96,A
